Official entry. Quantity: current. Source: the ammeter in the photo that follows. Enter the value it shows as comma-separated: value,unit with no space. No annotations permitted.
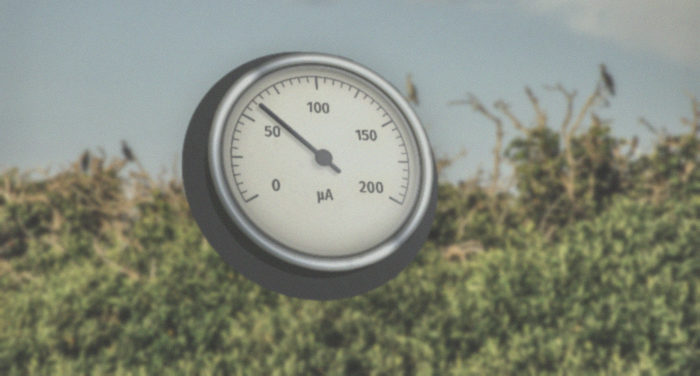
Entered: 60,µA
